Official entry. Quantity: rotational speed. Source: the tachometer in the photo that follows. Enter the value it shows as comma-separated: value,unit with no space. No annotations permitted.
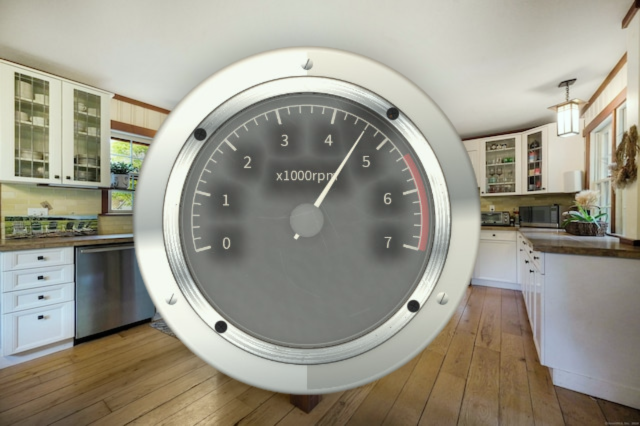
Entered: 4600,rpm
